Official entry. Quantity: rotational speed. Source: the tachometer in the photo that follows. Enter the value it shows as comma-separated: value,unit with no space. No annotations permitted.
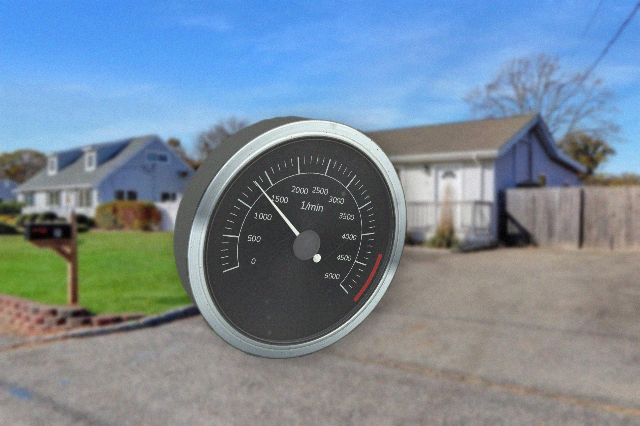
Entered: 1300,rpm
